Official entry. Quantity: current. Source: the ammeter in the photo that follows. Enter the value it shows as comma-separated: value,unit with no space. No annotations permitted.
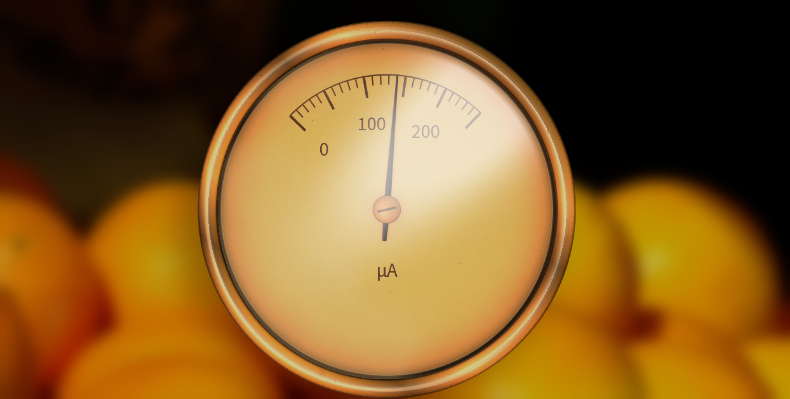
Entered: 140,µA
